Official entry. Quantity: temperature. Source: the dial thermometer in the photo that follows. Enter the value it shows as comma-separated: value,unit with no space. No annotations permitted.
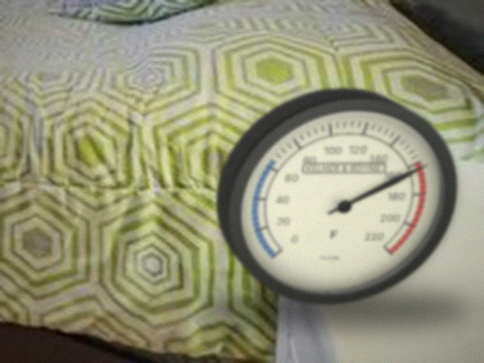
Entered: 160,°F
